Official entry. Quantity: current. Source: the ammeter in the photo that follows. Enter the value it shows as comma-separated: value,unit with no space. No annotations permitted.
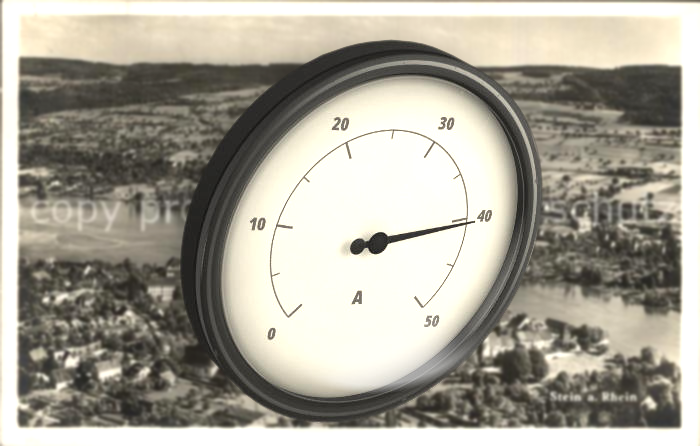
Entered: 40,A
